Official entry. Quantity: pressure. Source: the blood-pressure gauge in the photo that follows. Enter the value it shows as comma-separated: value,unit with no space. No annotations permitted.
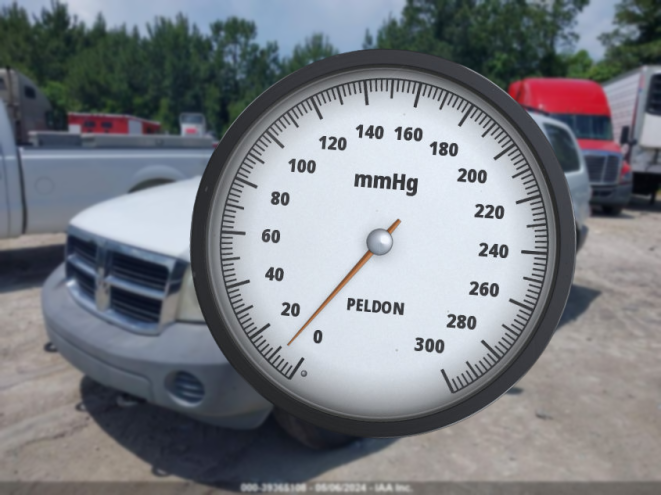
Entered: 8,mmHg
